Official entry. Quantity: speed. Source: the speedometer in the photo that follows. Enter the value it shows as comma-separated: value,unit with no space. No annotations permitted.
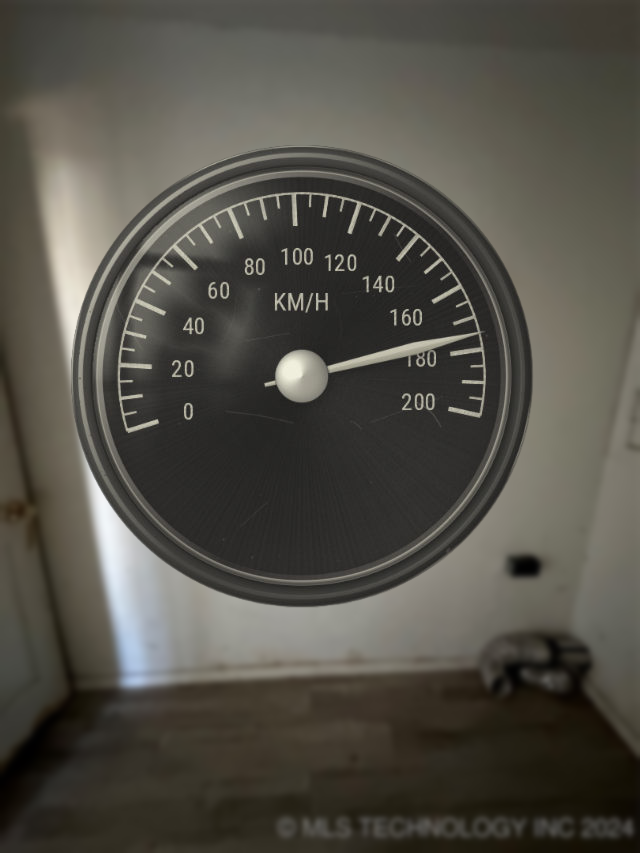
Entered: 175,km/h
